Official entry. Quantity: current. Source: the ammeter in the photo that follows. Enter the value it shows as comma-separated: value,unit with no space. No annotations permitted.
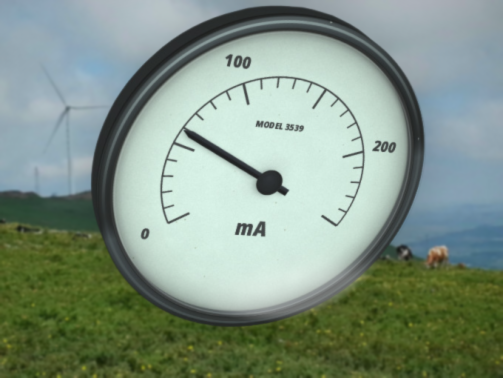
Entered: 60,mA
